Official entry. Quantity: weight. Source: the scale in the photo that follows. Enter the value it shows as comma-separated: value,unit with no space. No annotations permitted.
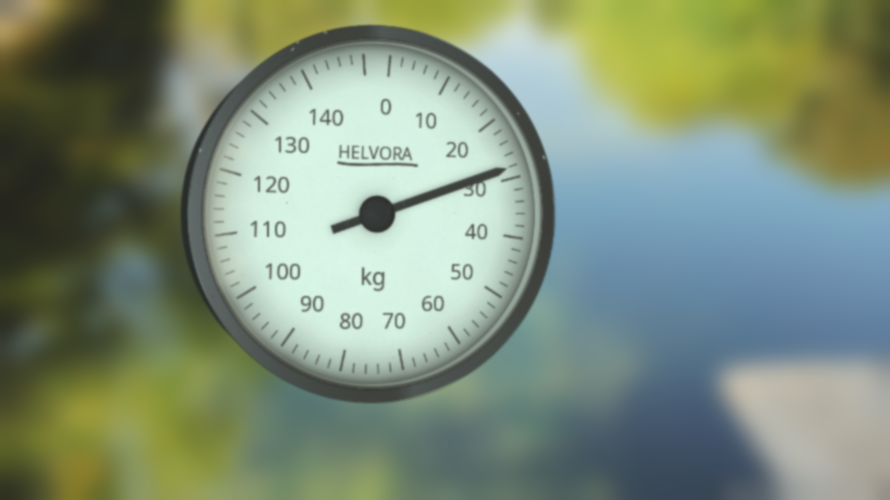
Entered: 28,kg
